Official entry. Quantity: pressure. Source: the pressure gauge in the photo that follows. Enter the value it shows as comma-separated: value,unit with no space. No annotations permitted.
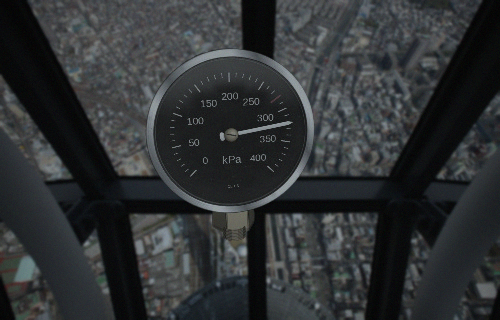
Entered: 320,kPa
